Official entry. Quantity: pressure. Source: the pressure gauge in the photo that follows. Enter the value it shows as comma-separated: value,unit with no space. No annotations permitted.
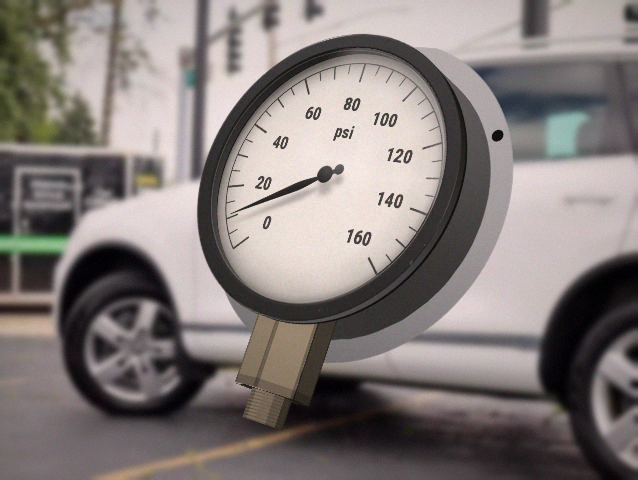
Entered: 10,psi
